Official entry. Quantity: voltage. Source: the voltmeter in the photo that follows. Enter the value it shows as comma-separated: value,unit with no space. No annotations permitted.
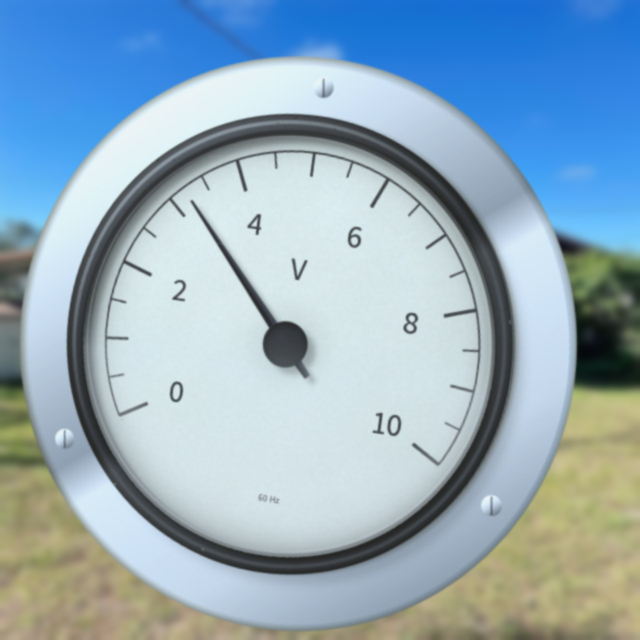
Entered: 3.25,V
